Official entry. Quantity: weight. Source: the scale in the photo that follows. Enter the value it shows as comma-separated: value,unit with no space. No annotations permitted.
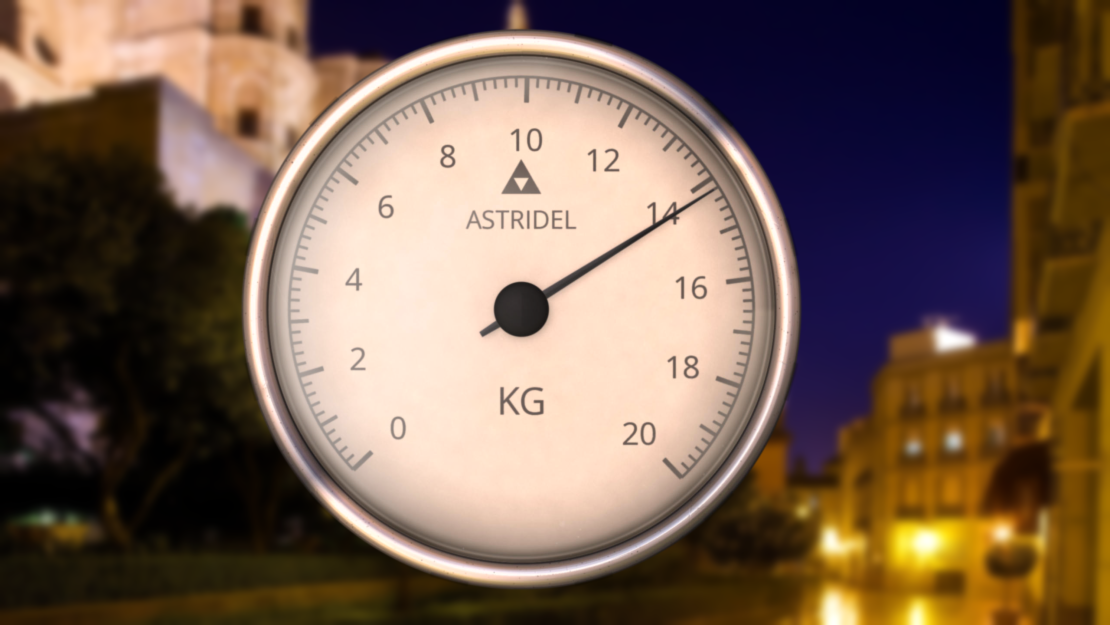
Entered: 14.2,kg
